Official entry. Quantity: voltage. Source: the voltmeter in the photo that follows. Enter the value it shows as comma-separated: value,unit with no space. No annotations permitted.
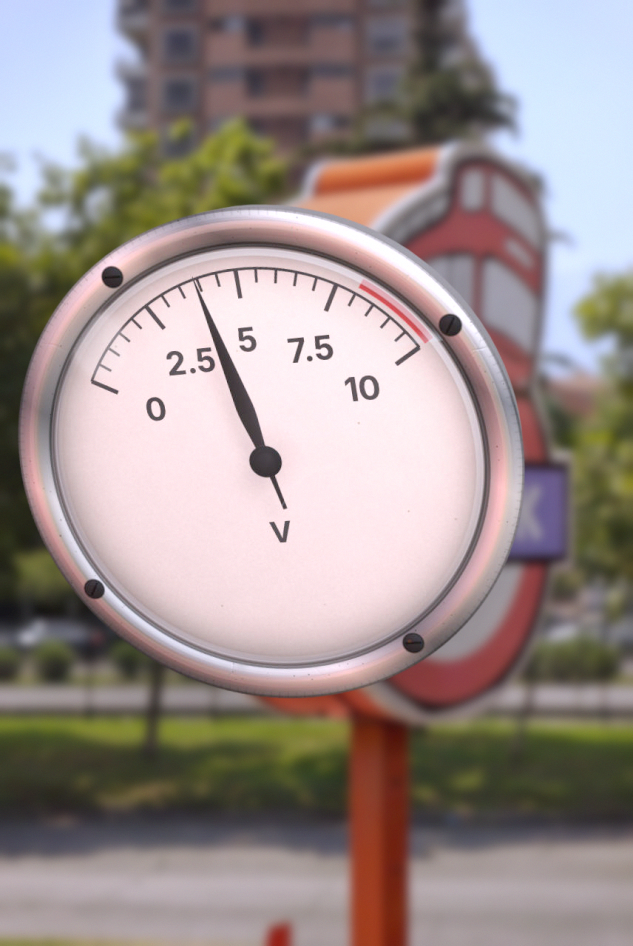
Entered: 4,V
